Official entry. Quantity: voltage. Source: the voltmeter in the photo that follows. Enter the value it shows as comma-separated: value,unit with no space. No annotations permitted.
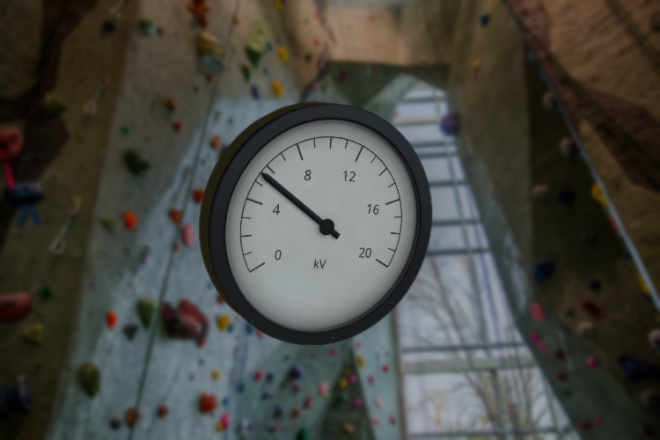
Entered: 5.5,kV
